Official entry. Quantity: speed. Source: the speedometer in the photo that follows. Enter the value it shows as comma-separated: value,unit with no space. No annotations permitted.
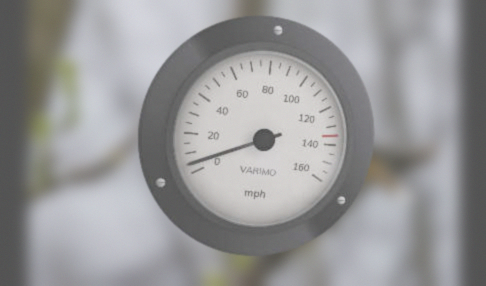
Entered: 5,mph
